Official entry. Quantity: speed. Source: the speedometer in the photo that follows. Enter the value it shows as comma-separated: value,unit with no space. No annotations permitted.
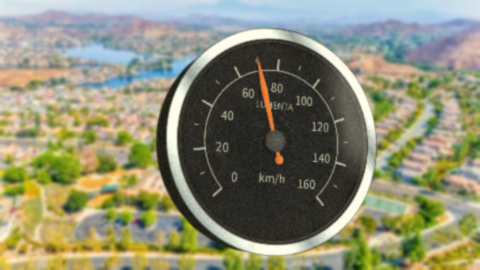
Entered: 70,km/h
